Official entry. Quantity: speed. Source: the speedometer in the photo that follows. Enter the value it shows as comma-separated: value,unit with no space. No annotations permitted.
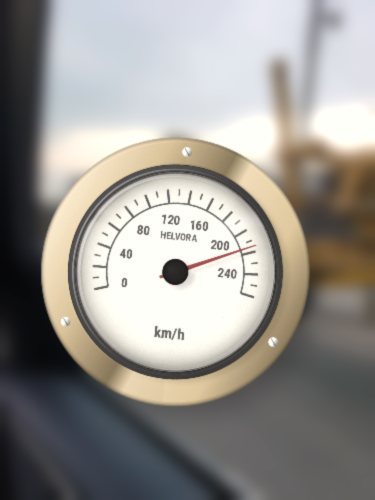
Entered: 215,km/h
